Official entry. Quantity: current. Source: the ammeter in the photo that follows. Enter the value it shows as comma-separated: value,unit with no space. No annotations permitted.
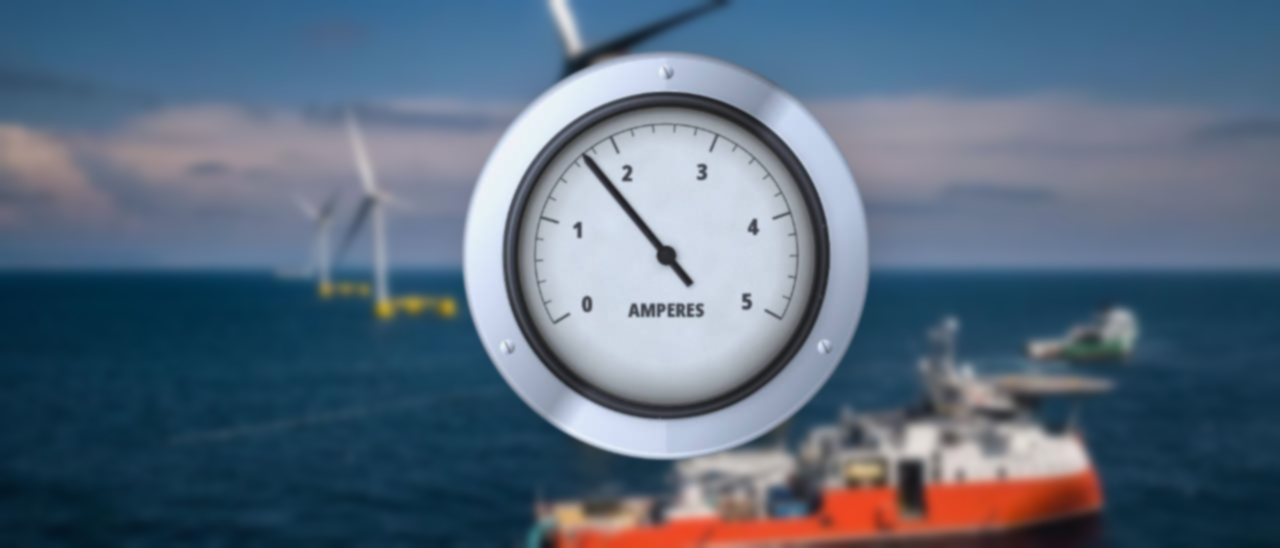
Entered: 1.7,A
